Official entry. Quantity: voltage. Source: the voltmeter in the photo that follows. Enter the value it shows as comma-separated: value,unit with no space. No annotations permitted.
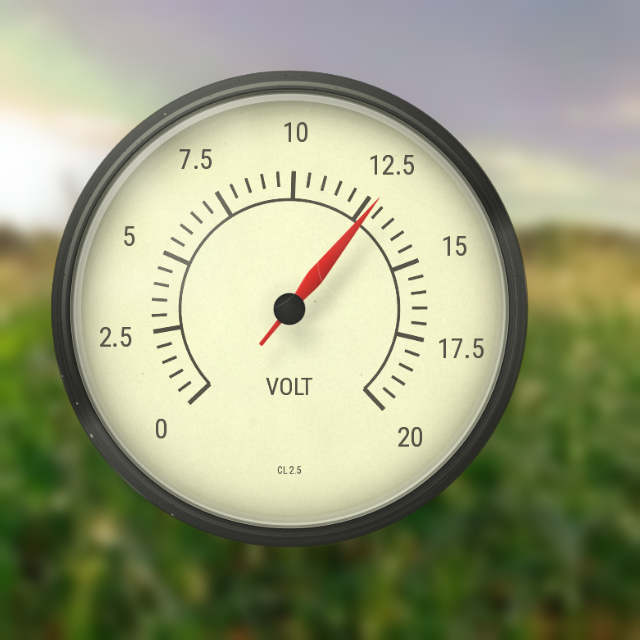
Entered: 12.75,V
